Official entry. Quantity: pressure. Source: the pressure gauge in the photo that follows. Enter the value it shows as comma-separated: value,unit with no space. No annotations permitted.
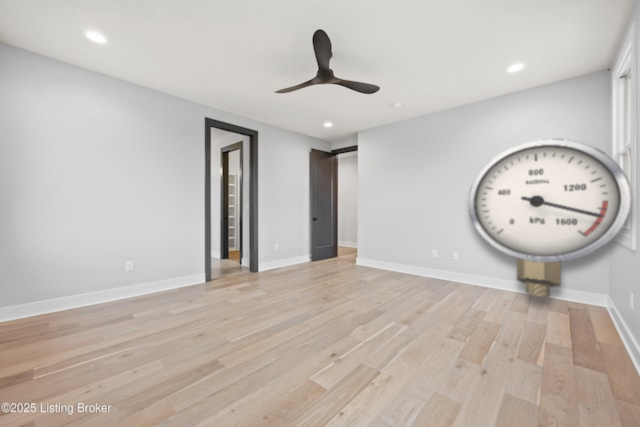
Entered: 1450,kPa
